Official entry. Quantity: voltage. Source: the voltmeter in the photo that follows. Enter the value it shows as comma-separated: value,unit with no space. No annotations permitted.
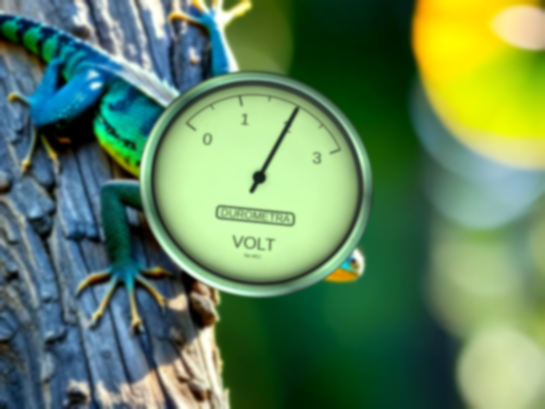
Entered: 2,V
